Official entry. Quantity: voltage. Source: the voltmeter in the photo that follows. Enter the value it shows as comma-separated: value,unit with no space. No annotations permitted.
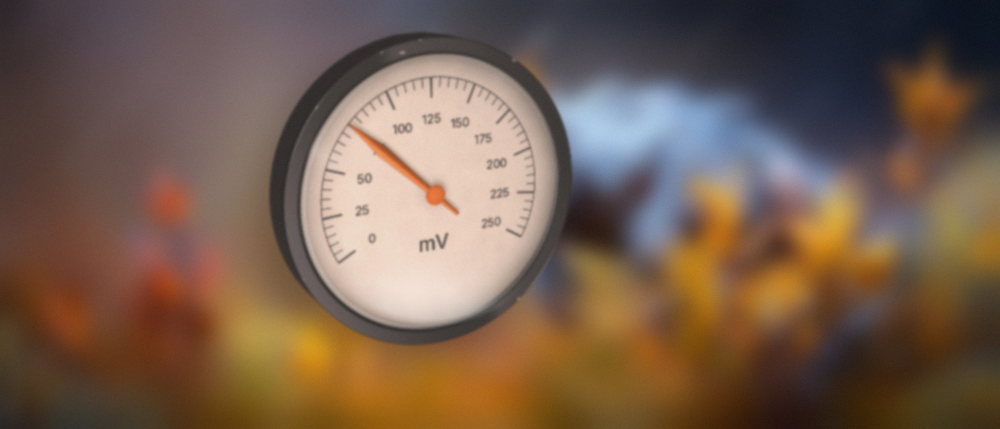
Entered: 75,mV
